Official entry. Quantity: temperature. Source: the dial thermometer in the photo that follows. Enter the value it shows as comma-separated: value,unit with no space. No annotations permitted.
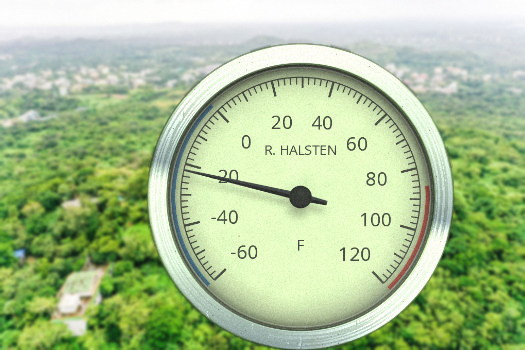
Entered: -22,°F
